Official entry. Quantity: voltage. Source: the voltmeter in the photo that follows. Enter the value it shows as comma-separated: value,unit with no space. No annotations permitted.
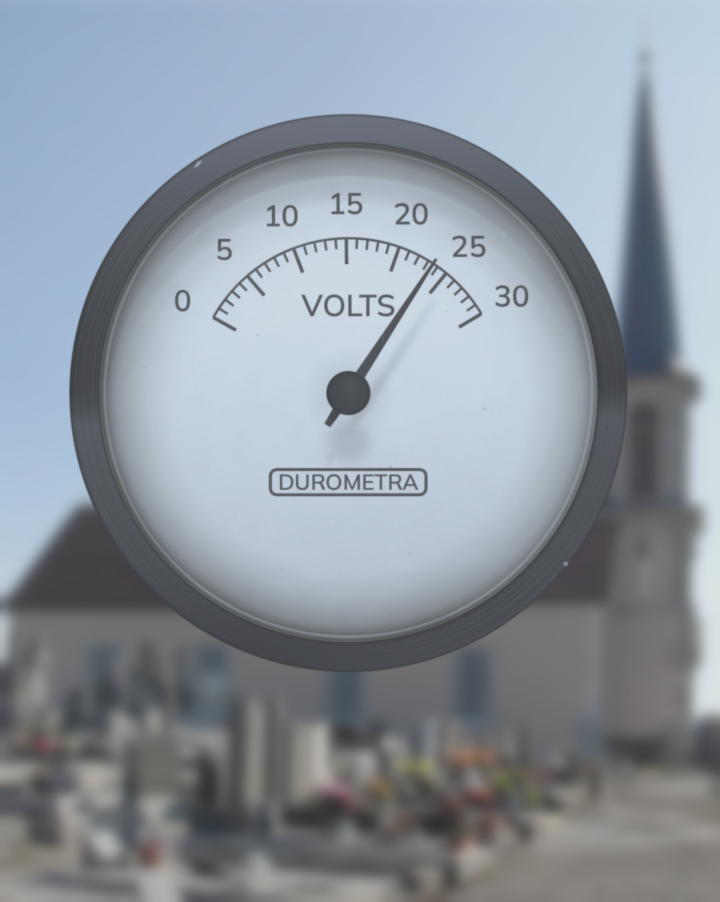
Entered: 23.5,V
